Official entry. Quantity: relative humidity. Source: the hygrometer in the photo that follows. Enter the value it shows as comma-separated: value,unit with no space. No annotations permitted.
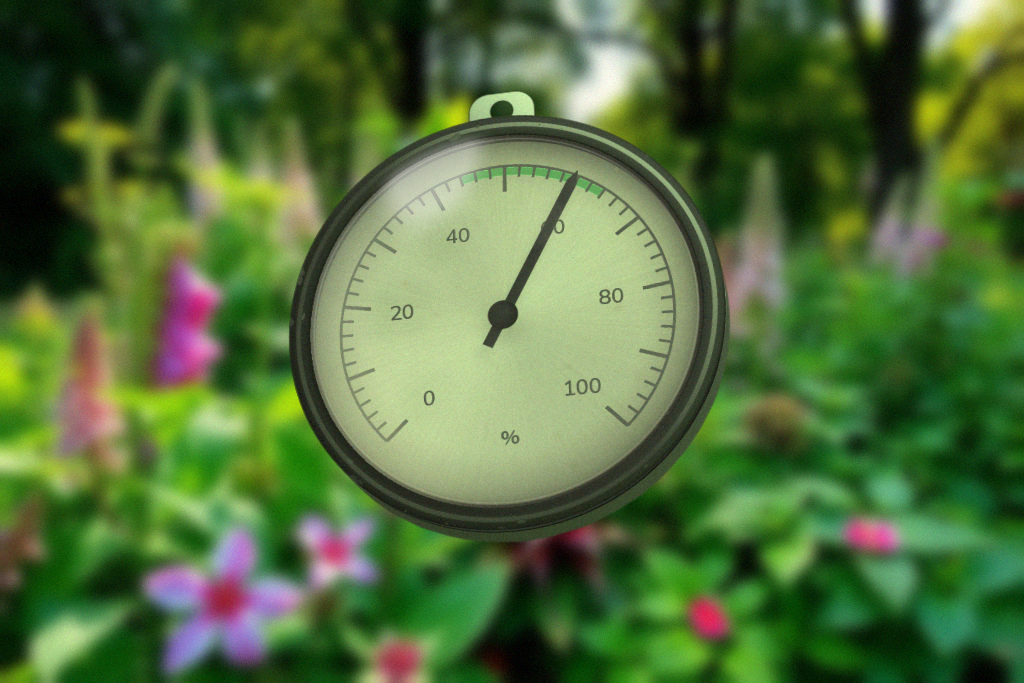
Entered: 60,%
